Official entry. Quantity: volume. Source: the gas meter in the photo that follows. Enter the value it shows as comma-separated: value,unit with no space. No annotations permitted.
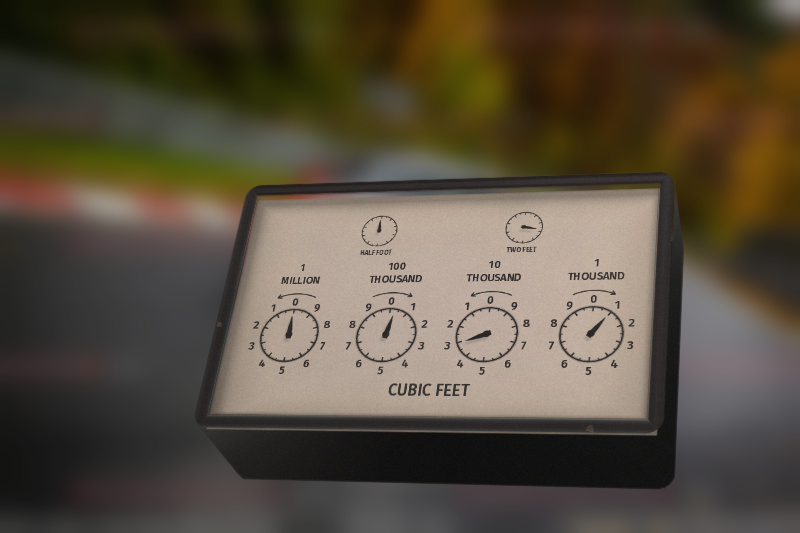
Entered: 3100,ft³
